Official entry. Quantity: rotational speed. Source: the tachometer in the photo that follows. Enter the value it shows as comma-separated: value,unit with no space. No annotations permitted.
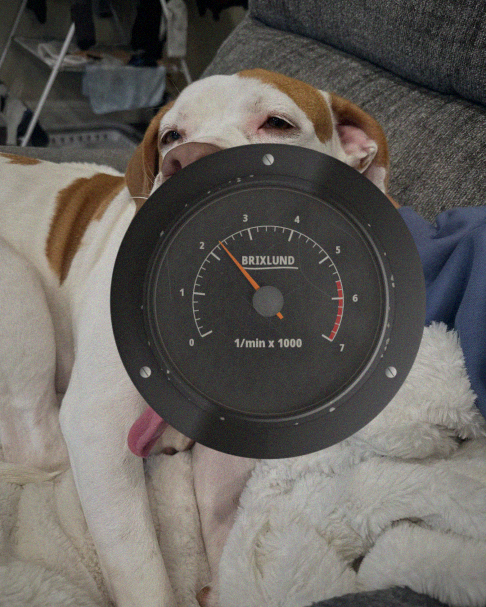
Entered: 2300,rpm
